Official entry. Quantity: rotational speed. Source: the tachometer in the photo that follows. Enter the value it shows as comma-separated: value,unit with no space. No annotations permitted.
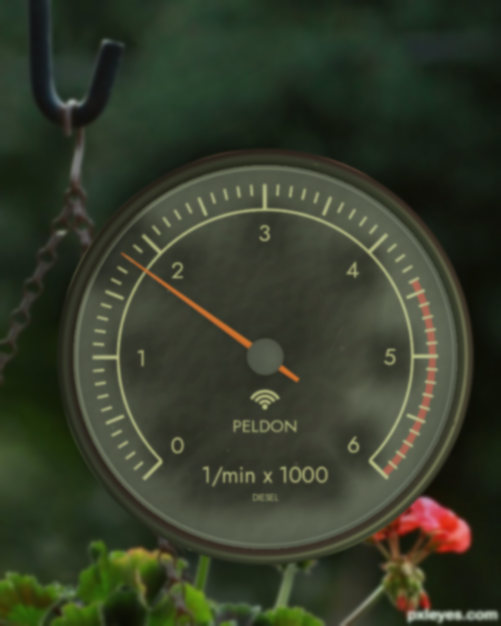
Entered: 1800,rpm
